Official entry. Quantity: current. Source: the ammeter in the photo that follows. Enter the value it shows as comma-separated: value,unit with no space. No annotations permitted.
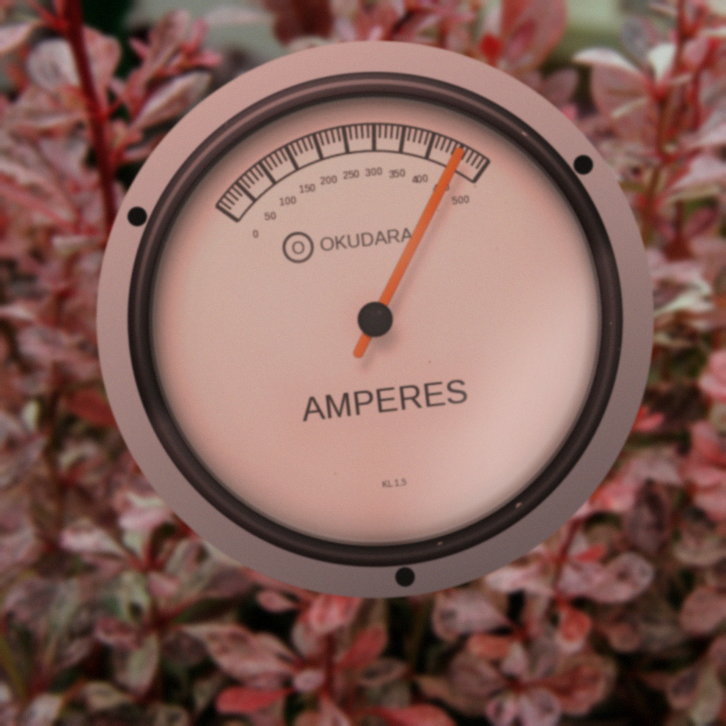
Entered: 450,A
